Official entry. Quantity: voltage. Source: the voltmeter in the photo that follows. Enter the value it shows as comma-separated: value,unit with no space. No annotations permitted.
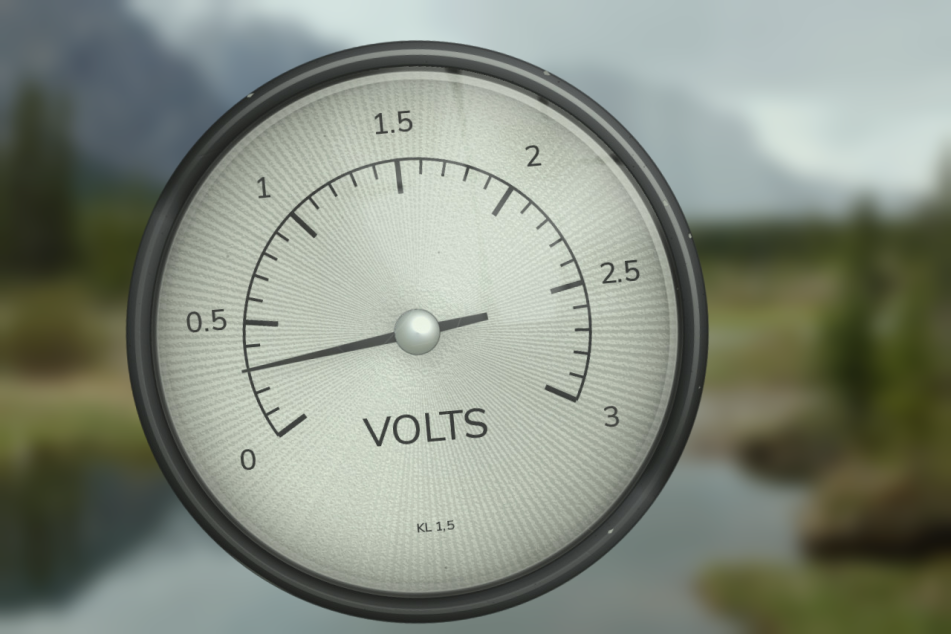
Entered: 0.3,V
